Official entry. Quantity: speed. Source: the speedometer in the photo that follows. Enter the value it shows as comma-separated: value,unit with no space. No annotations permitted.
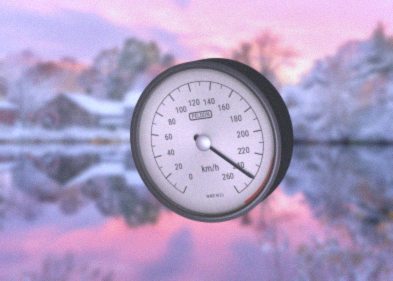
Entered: 240,km/h
